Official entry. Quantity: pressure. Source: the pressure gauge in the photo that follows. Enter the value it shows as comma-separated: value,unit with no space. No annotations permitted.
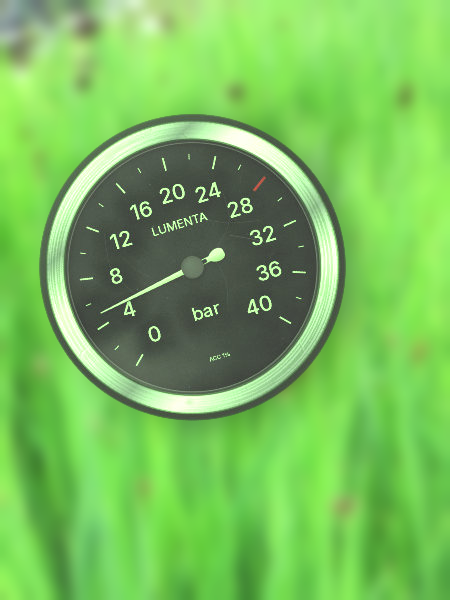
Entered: 5,bar
